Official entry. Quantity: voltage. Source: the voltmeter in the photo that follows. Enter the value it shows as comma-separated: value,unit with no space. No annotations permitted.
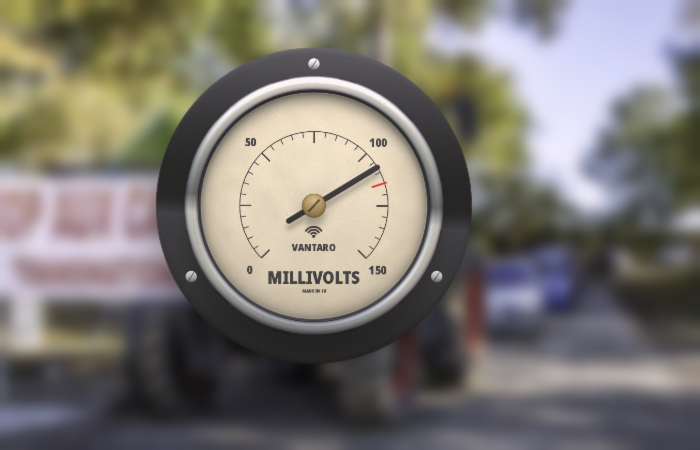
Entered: 107.5,mV
